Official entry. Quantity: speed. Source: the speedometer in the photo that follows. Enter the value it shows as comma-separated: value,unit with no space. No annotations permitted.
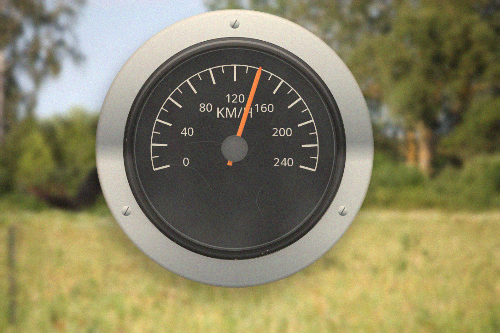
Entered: 140,km/h
